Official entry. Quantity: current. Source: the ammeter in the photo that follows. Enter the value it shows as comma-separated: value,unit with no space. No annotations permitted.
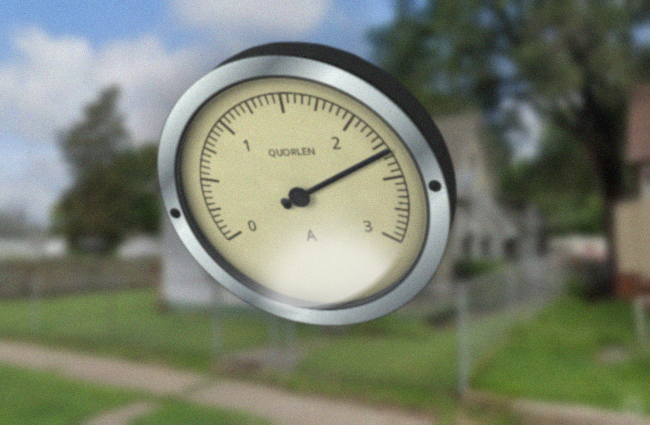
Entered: 2.3,A
